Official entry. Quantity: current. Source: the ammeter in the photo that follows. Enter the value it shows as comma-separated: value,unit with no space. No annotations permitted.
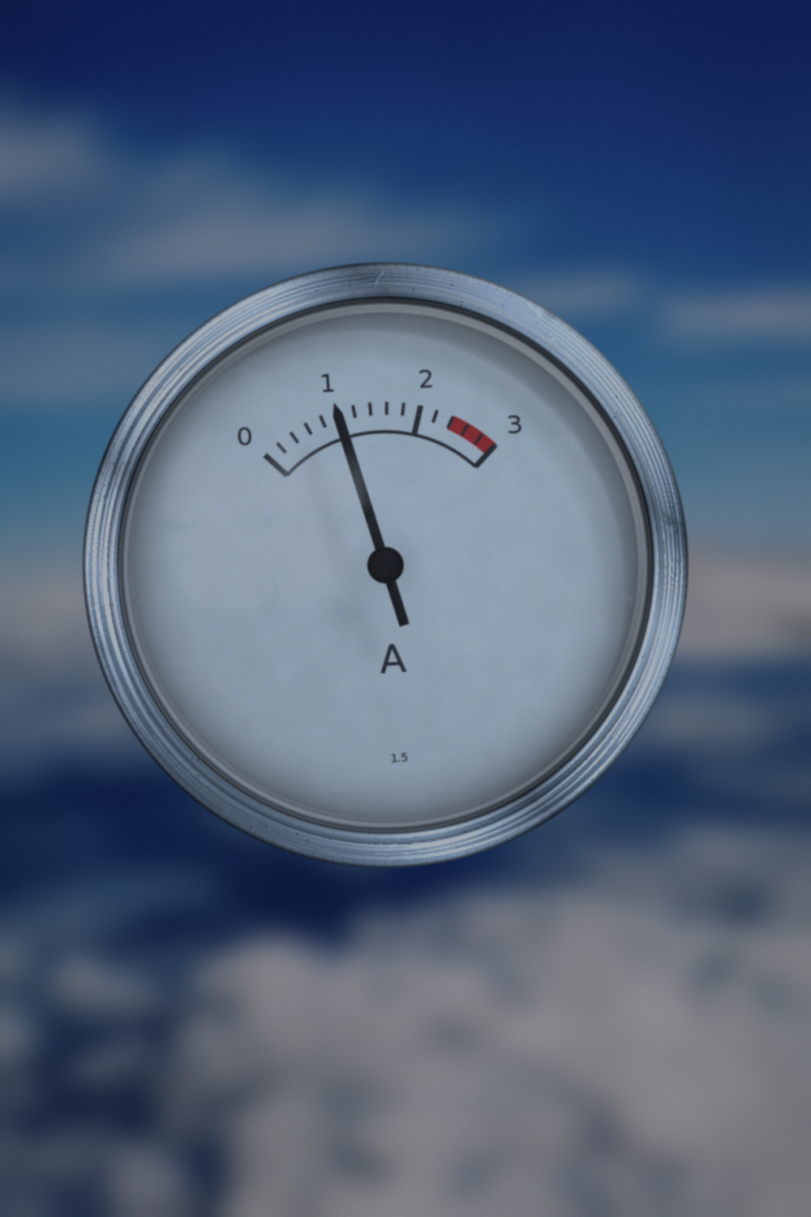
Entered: 1,A
